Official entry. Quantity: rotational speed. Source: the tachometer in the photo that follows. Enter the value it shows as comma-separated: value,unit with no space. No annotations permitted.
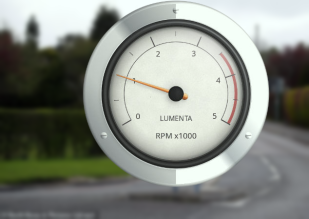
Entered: 1000,rpm
